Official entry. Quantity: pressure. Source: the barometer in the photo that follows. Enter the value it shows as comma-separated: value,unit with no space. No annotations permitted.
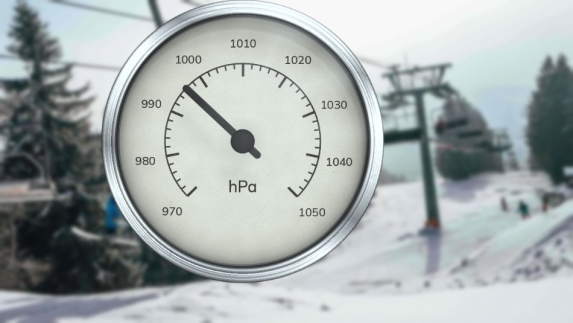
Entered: 996,hPa
